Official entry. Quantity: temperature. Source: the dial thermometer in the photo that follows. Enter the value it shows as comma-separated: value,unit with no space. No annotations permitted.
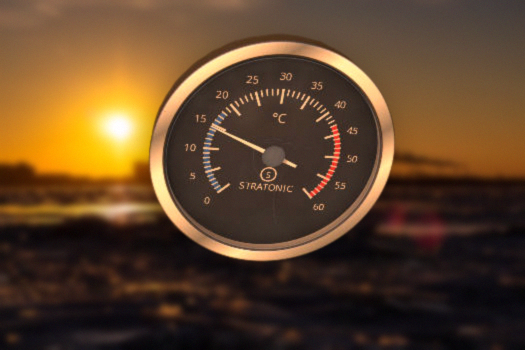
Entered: 15,°C
